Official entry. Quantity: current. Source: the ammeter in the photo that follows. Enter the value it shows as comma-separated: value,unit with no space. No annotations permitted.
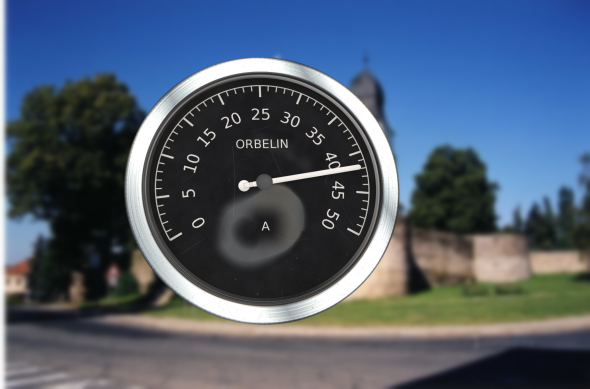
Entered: 42,A
